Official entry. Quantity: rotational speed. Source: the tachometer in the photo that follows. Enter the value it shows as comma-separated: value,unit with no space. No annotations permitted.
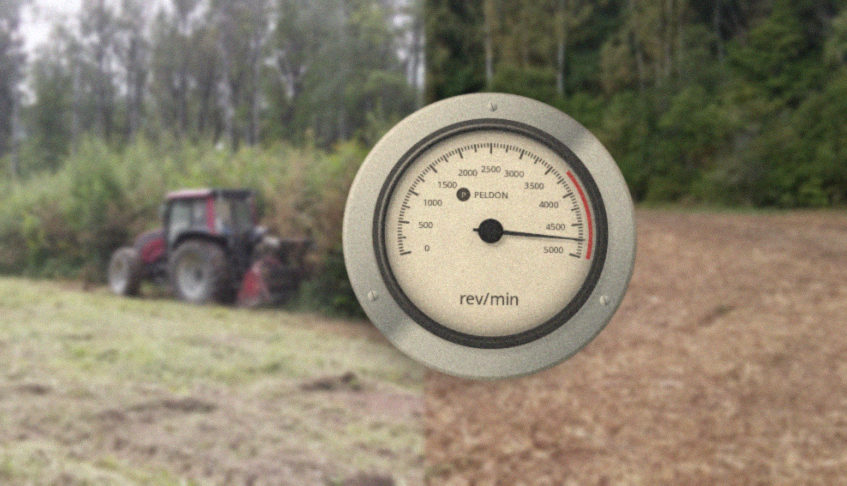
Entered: 4750,rpm
